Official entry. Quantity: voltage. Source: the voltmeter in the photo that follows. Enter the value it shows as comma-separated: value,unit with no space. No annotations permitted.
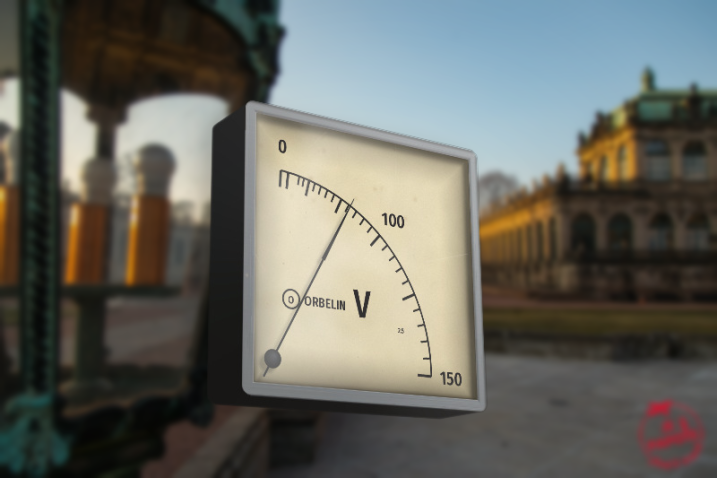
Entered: 80,V
